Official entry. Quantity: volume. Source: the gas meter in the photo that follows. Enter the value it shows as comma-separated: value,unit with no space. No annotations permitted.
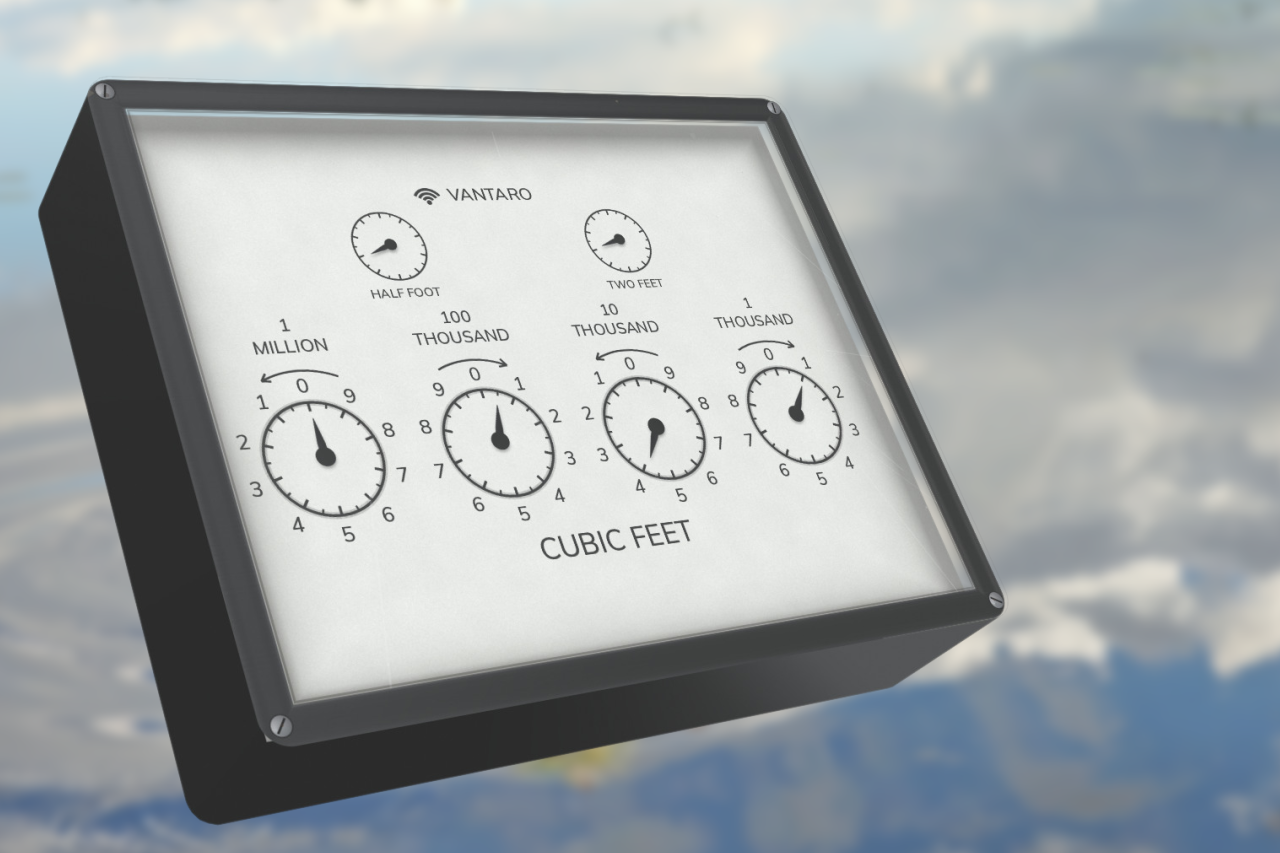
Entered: 4100,ft³
